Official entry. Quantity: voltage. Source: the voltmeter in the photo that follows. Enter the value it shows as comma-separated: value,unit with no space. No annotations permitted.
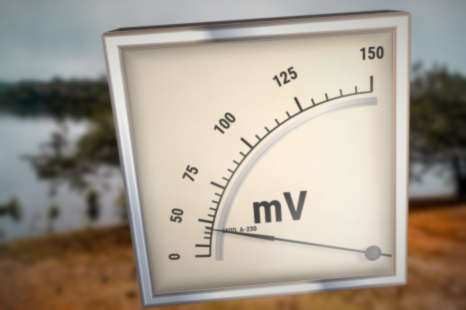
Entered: 45,mV
